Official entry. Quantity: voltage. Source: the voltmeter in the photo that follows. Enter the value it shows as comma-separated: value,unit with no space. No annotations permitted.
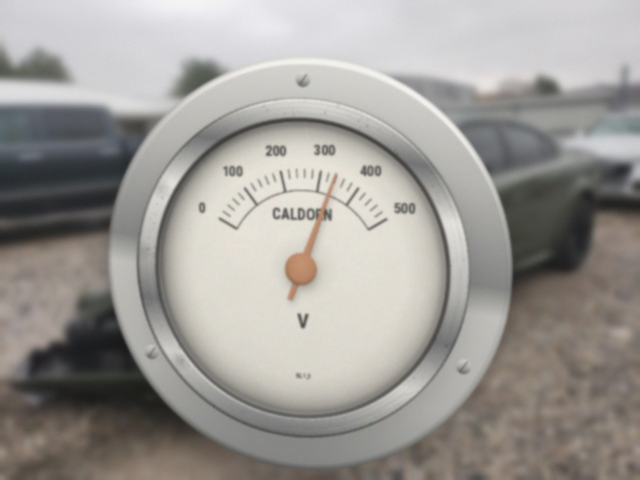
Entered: 340,V
